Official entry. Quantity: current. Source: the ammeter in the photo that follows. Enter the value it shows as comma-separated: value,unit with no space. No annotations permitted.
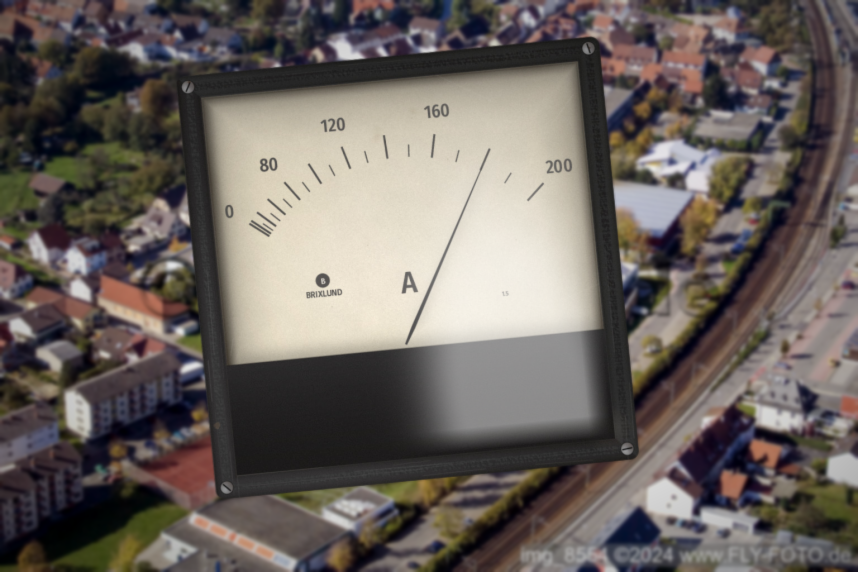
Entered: 180,A
